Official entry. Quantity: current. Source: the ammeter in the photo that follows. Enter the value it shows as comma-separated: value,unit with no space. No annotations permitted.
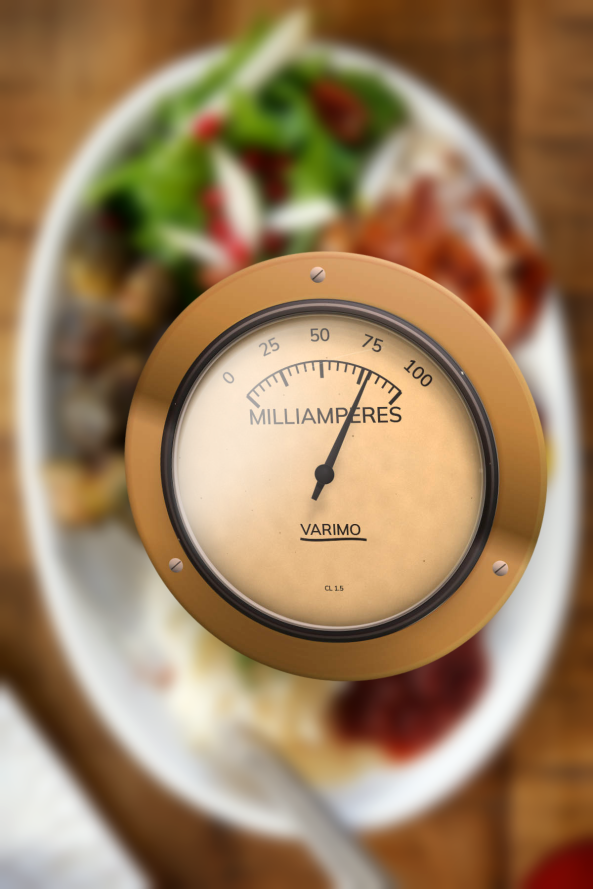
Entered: 80,mA
